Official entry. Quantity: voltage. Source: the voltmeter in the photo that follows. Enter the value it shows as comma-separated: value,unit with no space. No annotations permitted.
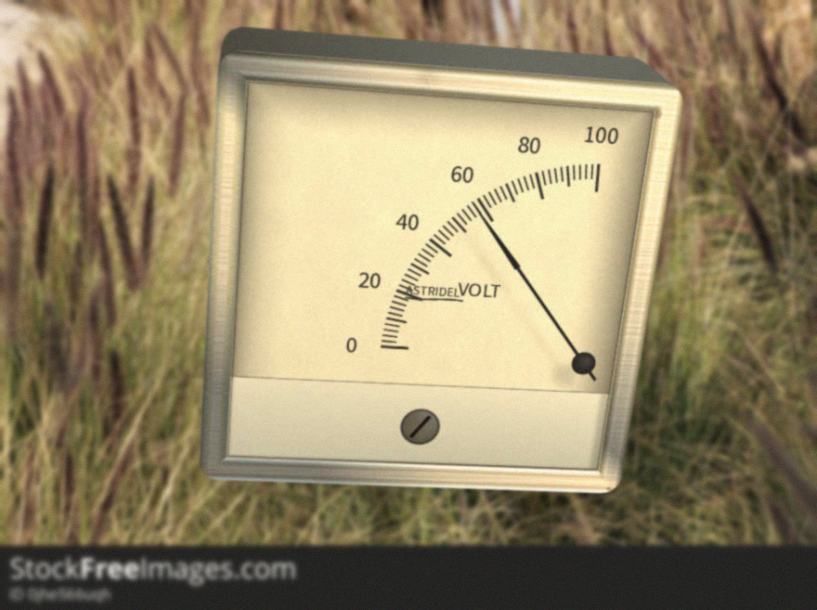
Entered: 58,V
